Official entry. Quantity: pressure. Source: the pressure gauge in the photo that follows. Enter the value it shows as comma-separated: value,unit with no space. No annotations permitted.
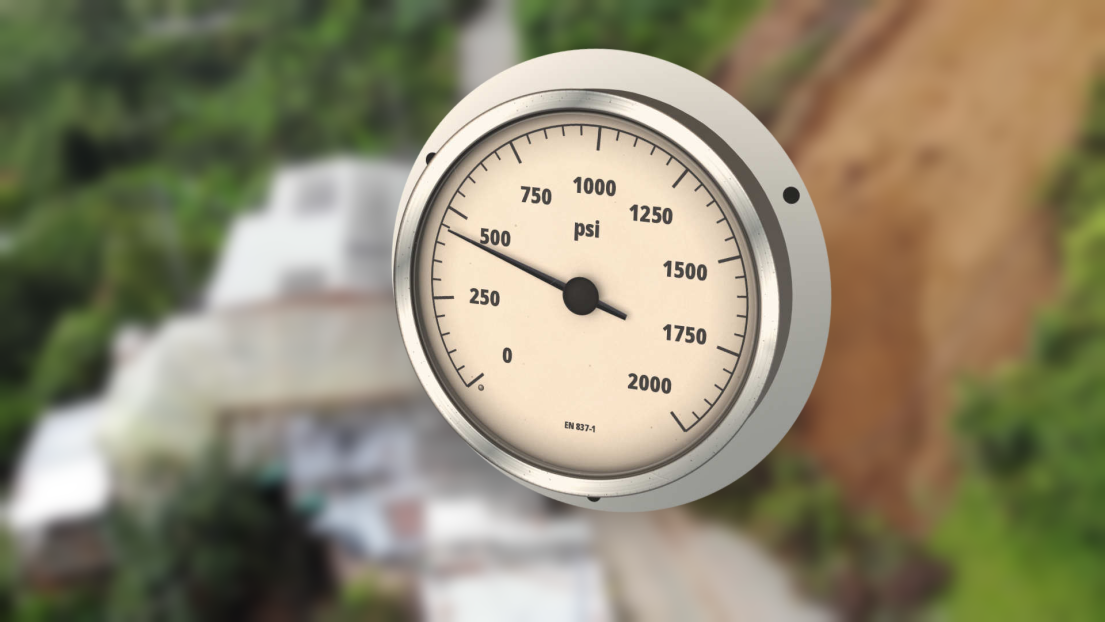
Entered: 450,psi
